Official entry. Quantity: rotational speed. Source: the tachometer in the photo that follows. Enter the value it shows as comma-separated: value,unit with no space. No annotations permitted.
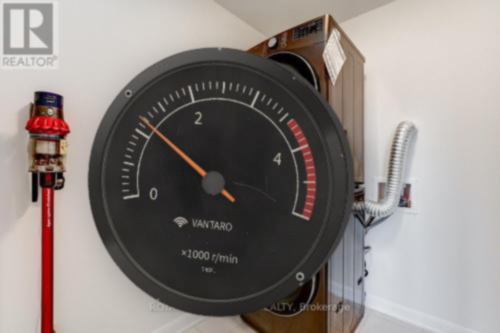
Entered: 1200,rpm
